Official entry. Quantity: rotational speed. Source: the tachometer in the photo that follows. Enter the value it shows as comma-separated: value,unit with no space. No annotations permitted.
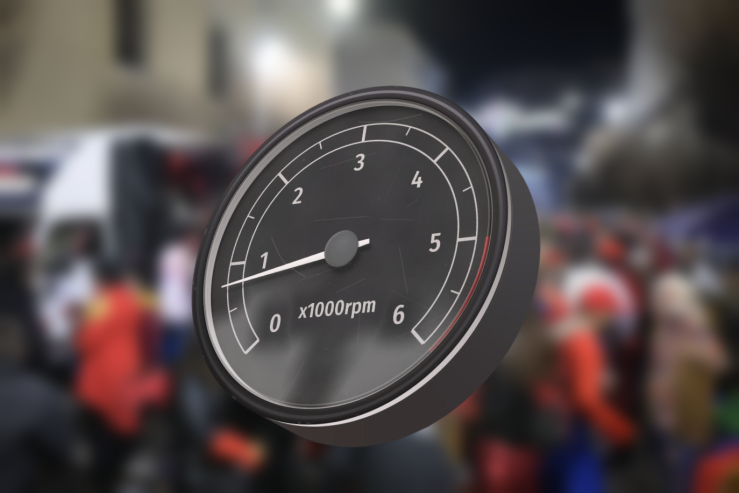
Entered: 750,rpm
